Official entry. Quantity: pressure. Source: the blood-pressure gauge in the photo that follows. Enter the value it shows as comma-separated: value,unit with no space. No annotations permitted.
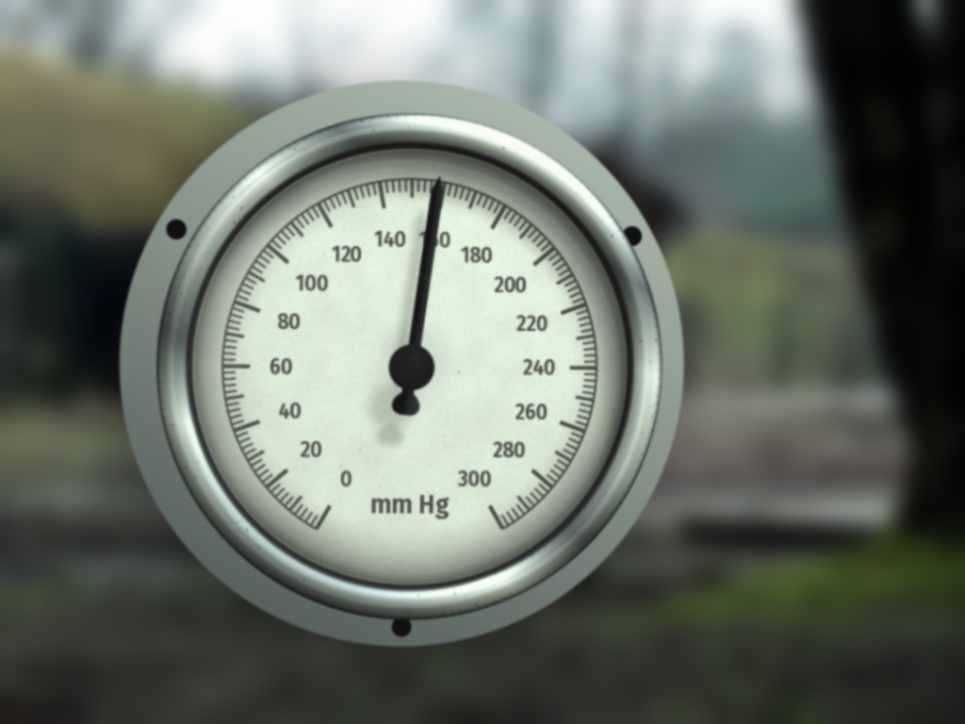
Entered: 158,mmHg
